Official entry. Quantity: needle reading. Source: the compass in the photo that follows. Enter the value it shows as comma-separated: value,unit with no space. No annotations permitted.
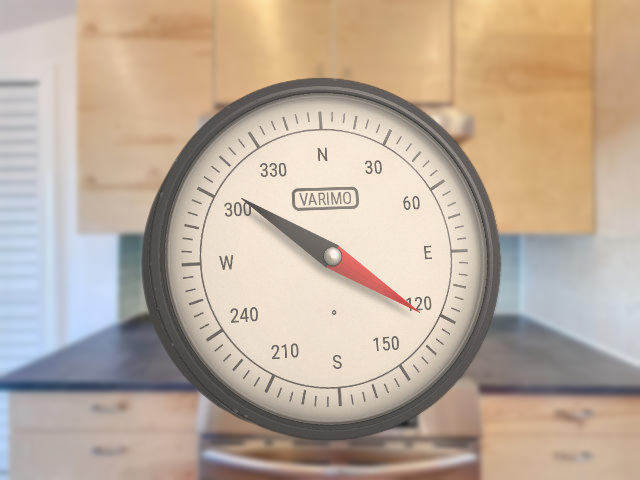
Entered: 125,°
